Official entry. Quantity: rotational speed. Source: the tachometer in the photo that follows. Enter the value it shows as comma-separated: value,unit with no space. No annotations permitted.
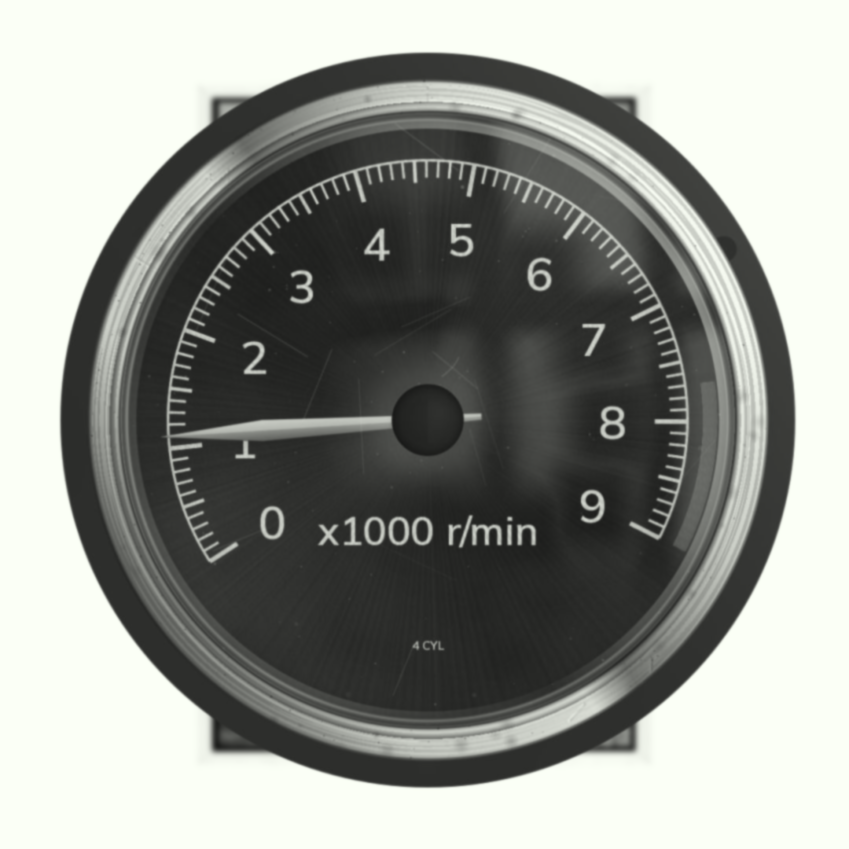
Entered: 1100,rpm
